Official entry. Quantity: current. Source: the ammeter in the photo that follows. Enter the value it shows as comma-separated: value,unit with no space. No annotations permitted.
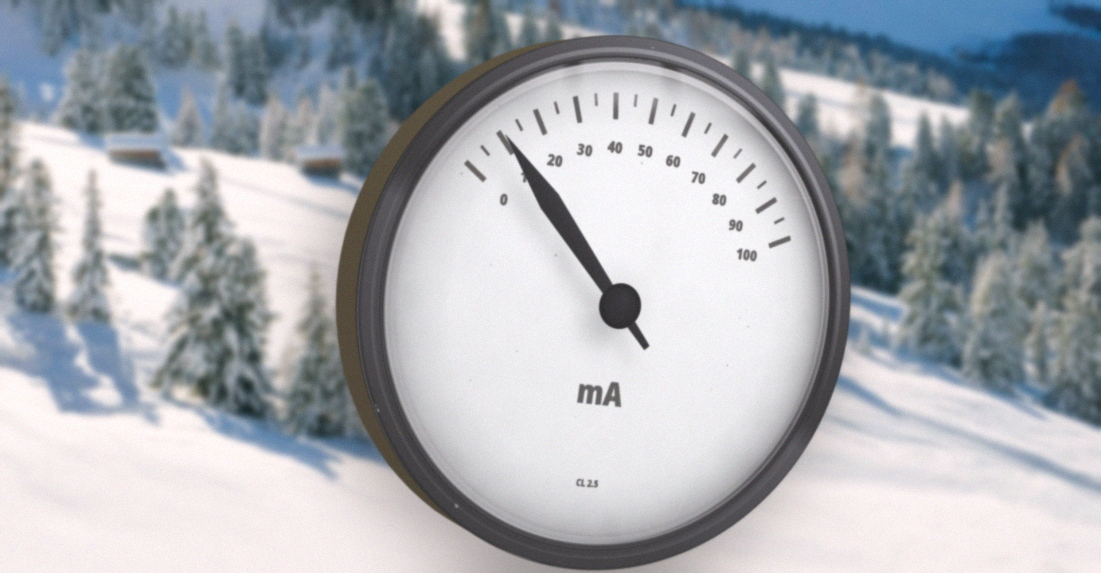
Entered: 10,mA
